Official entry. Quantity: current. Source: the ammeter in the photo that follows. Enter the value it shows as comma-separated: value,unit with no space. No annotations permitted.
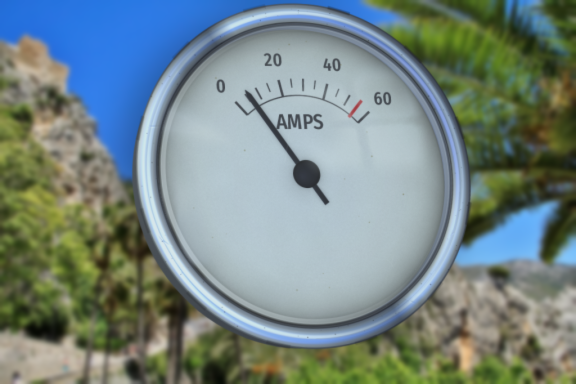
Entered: 5,A
